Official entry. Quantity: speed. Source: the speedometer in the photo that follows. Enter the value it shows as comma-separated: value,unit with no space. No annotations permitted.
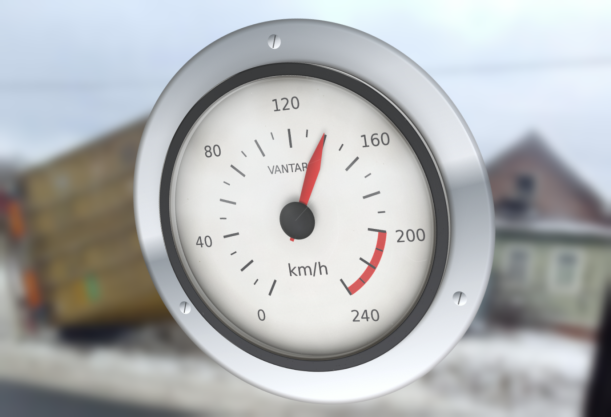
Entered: 140,km/h
